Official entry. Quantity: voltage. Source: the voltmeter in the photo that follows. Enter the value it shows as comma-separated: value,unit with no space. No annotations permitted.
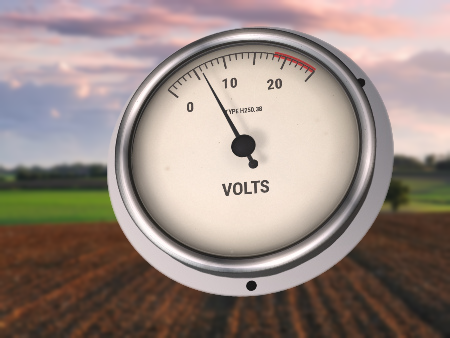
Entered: 6,V
